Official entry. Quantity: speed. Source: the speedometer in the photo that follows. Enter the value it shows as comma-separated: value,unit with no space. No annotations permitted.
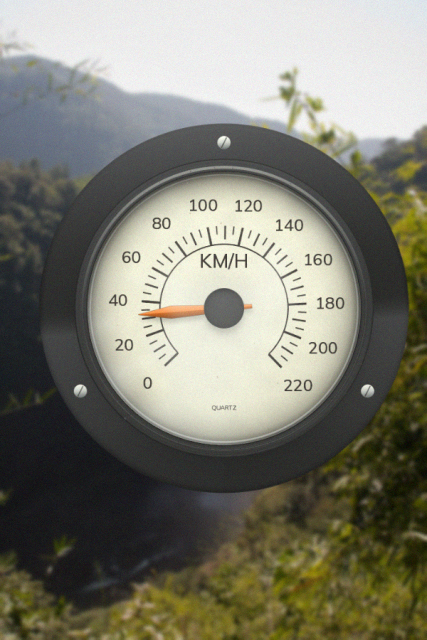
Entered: 32.5,km/h
